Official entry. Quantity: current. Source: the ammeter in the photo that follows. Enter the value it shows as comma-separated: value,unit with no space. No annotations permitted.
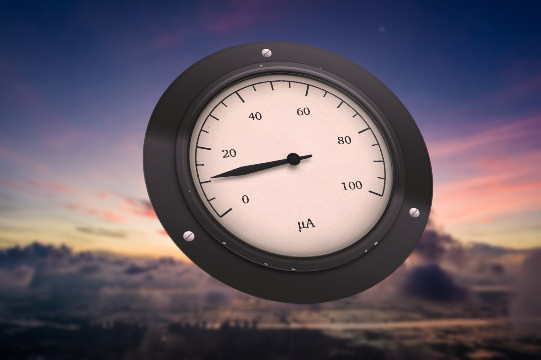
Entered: 10,µA
